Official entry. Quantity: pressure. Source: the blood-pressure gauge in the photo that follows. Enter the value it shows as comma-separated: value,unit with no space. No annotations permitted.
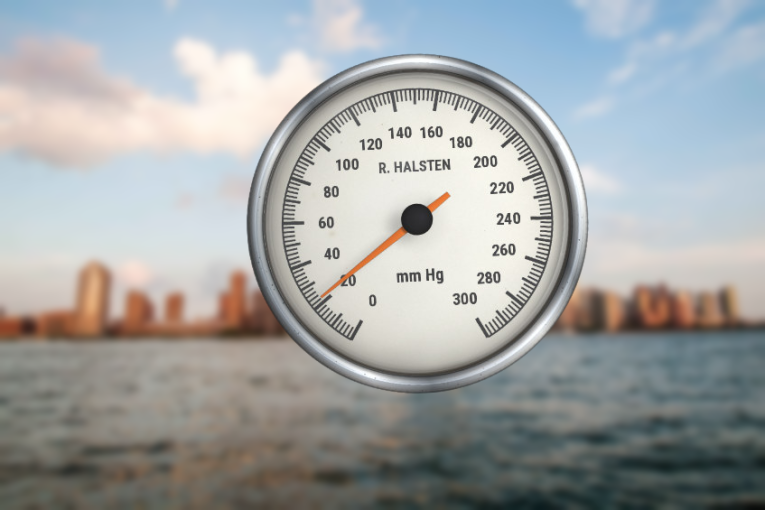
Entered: 22,mmHg
